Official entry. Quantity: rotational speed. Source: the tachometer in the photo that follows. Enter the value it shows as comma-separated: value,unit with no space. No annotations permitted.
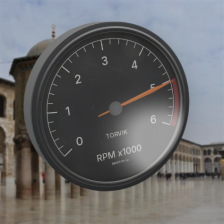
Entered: 5000,rpm
